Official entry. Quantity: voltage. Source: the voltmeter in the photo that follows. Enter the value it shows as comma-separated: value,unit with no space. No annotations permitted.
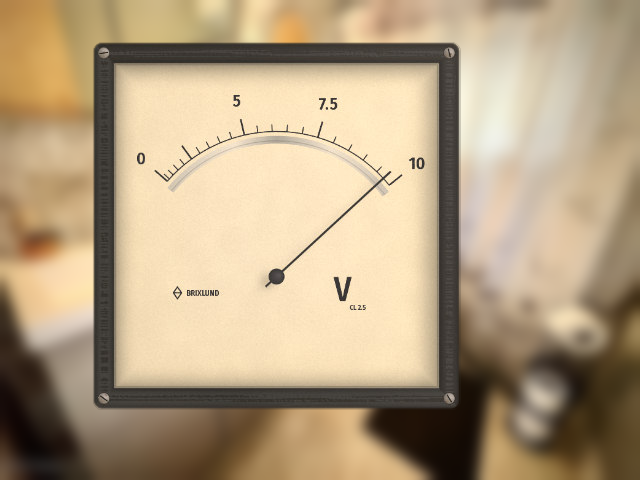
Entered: 9.75,V
